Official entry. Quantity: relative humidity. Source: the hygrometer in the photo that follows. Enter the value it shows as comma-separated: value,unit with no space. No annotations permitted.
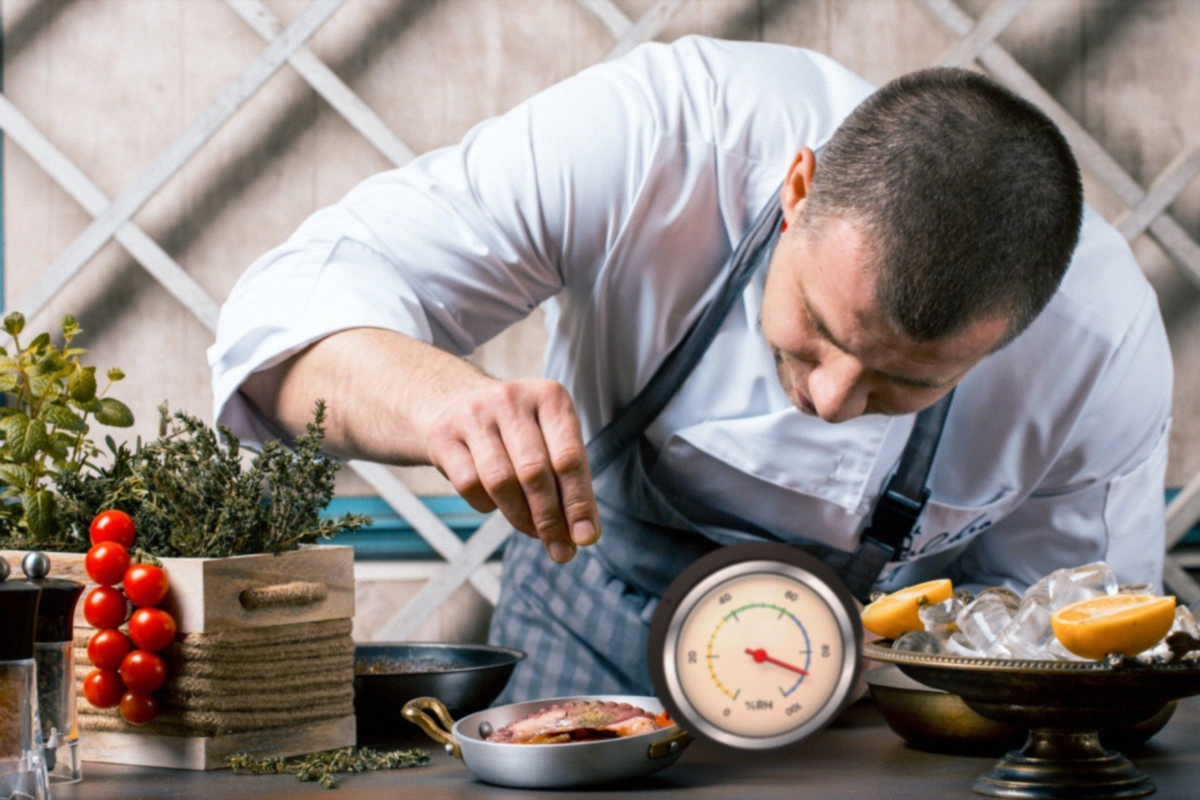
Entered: 88,%
